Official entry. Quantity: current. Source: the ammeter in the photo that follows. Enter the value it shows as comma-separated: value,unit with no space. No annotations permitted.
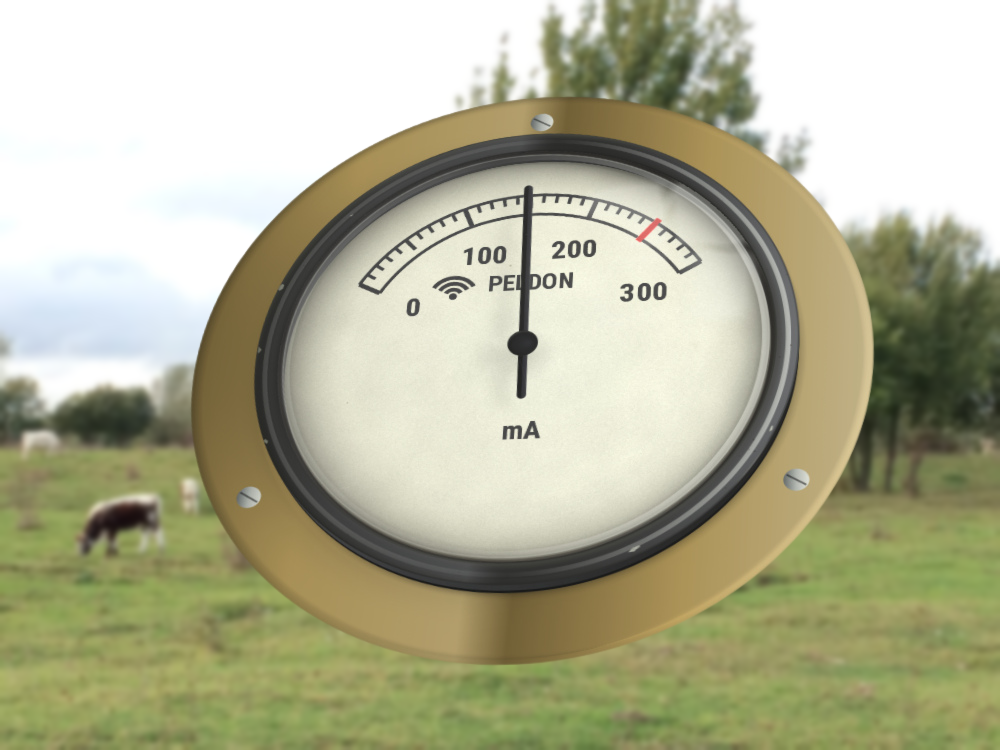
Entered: 150,mA
